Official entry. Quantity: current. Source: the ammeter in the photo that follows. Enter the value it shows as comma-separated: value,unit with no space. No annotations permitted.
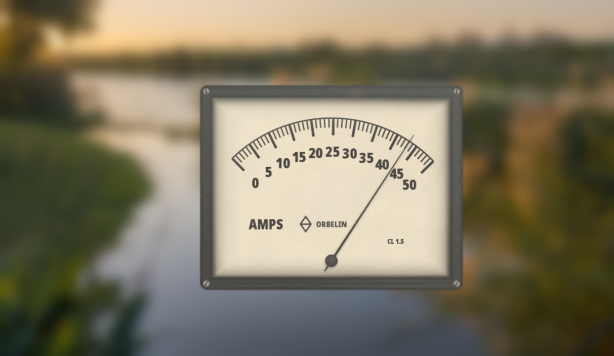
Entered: 43,A
